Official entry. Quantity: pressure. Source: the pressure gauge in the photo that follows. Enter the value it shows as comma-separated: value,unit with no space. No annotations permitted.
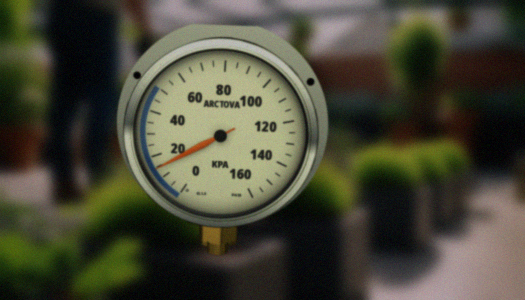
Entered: 15,kPa
